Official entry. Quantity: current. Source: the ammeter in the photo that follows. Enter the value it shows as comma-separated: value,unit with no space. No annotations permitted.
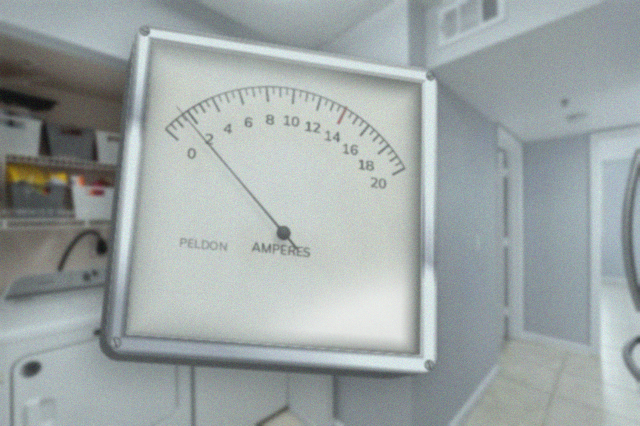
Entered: 1.5,A
